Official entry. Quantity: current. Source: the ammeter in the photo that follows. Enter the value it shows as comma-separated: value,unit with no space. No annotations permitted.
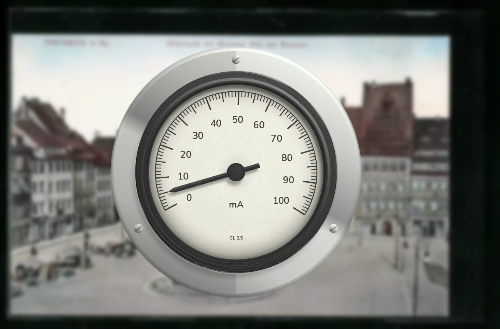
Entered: 5,mA
